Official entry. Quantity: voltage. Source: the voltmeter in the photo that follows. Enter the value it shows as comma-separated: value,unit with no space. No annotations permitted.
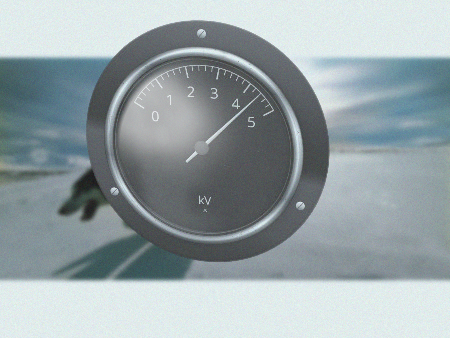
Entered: 4.4,kV
